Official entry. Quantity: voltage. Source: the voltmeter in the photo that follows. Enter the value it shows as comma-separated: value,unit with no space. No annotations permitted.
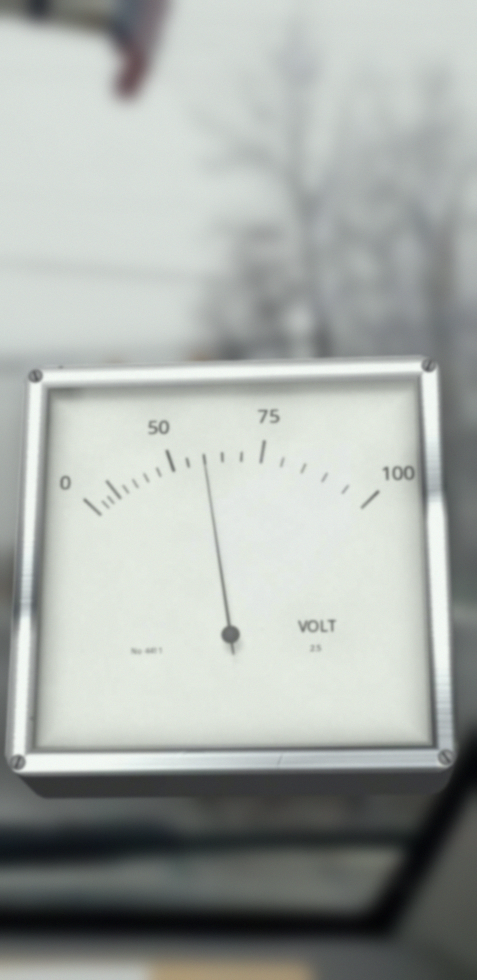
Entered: 60,V
